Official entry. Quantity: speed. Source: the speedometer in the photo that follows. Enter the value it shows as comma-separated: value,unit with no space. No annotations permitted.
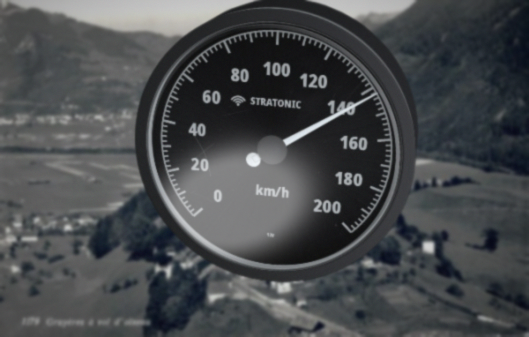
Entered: 142,km/h
